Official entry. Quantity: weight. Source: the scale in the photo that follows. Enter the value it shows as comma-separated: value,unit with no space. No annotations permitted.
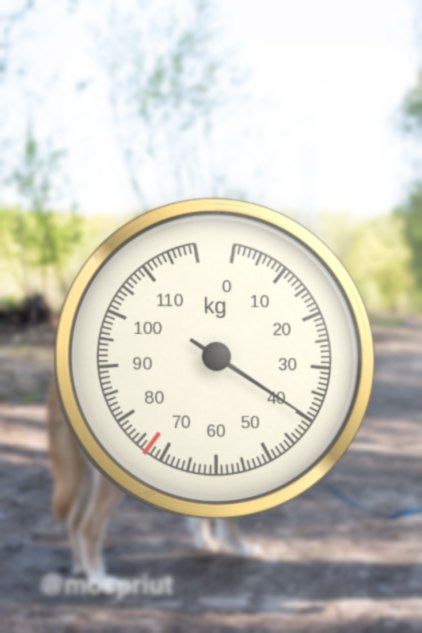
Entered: 40,kg
